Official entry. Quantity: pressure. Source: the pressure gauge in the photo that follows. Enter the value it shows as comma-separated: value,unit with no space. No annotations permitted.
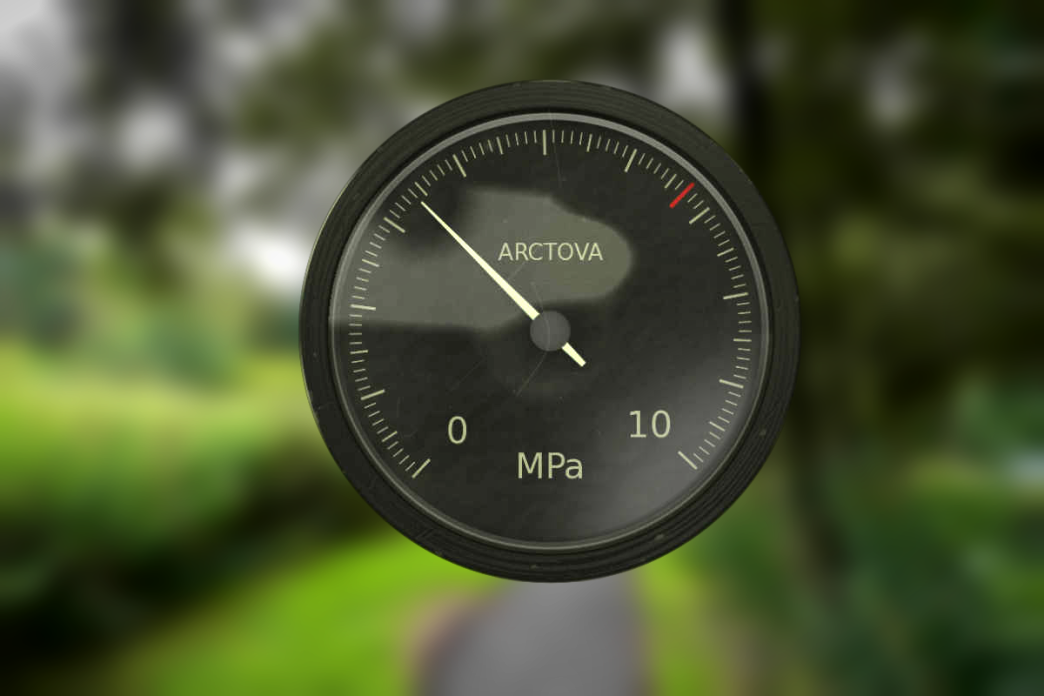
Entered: 3.4,MPa
